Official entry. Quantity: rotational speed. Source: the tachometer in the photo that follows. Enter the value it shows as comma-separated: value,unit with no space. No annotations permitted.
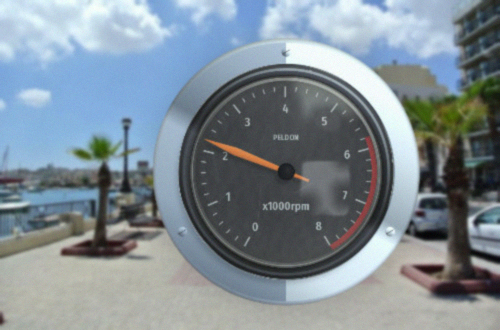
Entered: 2200,rpm
